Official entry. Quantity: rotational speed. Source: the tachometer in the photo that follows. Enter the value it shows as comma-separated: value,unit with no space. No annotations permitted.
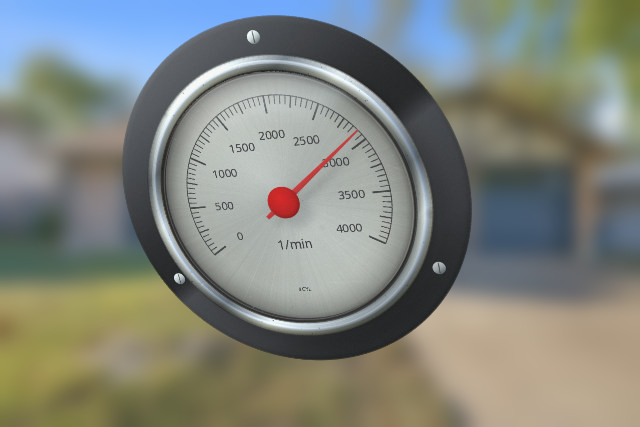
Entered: 2900,rpm
